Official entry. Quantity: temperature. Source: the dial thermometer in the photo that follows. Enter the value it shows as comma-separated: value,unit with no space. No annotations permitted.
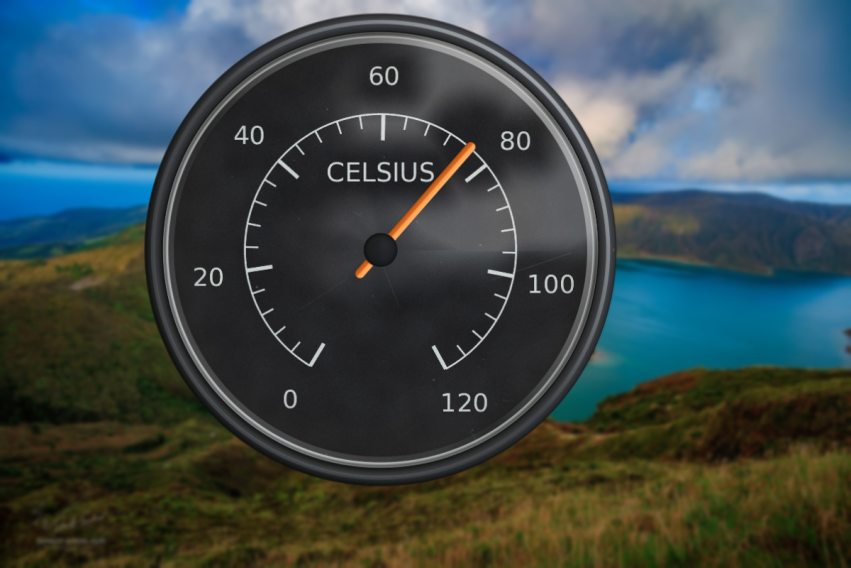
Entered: 76,°C
